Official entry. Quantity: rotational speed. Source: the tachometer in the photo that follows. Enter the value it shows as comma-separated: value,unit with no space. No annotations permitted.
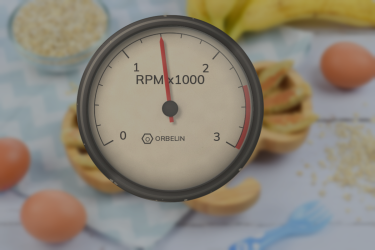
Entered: 1400,rpm
